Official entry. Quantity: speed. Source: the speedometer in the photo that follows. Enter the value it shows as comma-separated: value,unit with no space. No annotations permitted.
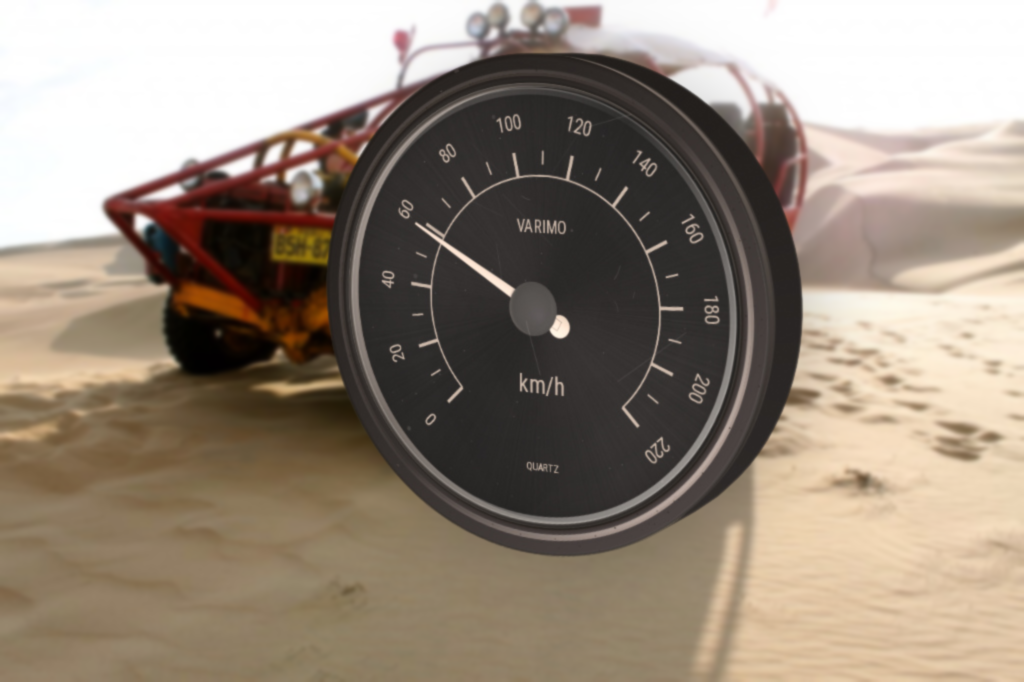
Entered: 60,km/h
